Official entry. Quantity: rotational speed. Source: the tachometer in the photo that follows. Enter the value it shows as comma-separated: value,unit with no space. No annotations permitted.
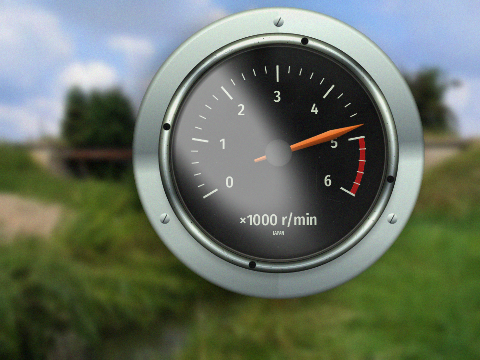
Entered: 4800,rpm
